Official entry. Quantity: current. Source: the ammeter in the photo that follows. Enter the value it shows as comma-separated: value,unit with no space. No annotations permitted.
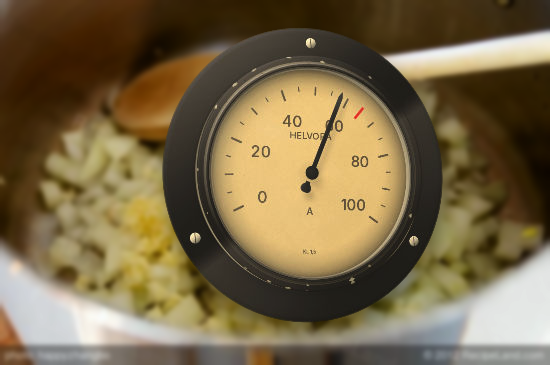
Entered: 57.5,A
